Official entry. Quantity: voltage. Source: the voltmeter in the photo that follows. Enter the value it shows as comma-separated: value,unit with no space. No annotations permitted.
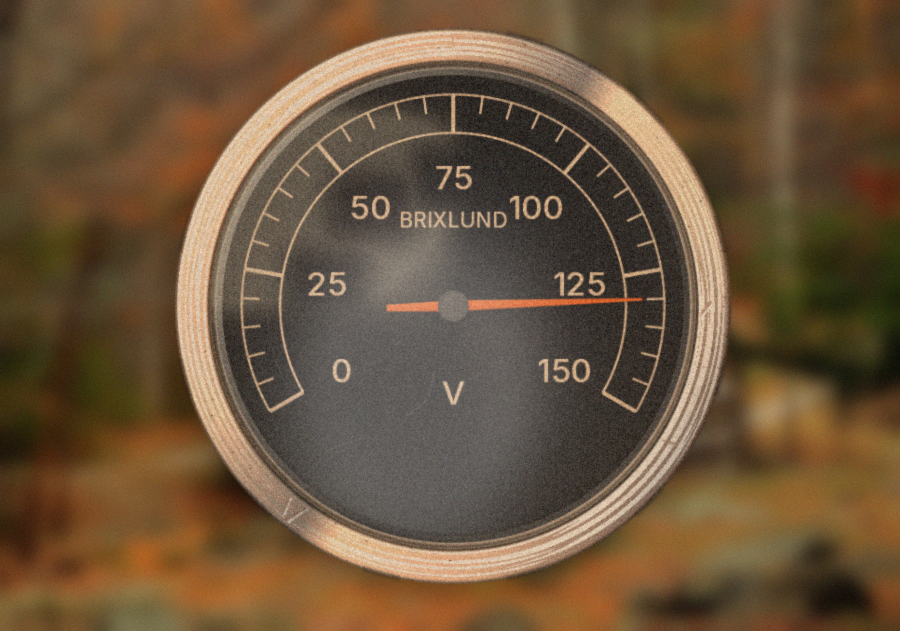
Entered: 130,V
